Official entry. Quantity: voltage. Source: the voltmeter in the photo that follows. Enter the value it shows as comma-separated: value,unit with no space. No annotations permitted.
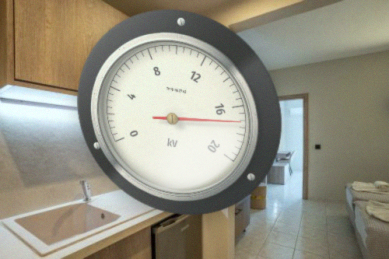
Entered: 17,kV
